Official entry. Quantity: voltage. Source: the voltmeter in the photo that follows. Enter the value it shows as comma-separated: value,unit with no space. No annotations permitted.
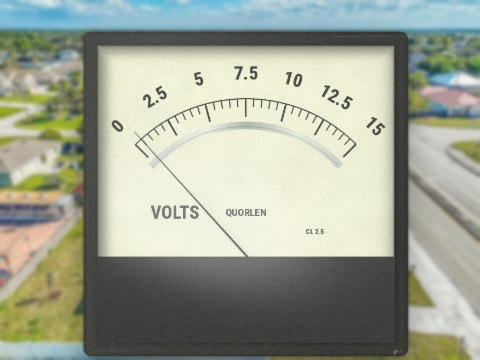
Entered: 0.5,V
